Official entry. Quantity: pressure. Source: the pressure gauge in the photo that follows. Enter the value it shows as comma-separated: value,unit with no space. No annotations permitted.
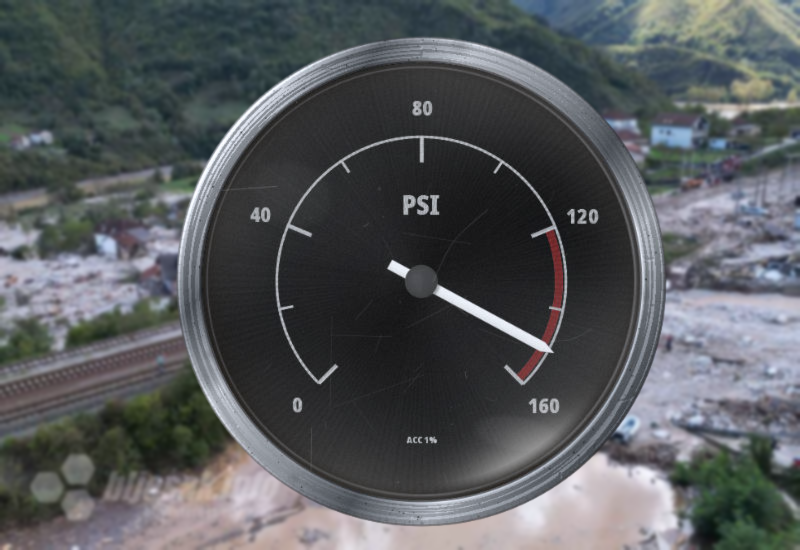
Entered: 150,psi
